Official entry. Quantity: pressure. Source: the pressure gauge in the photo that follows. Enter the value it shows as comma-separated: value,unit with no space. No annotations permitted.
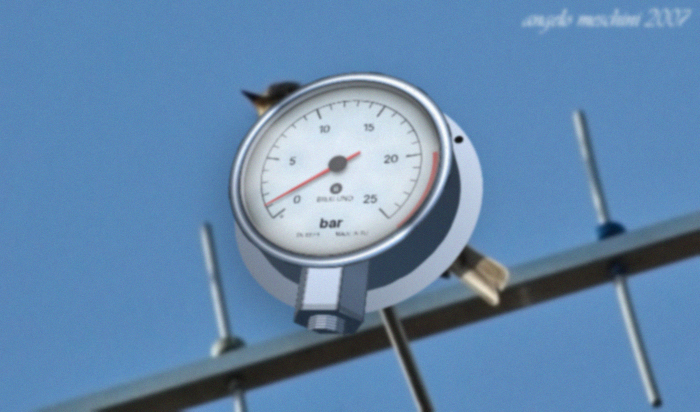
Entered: 1,bar
